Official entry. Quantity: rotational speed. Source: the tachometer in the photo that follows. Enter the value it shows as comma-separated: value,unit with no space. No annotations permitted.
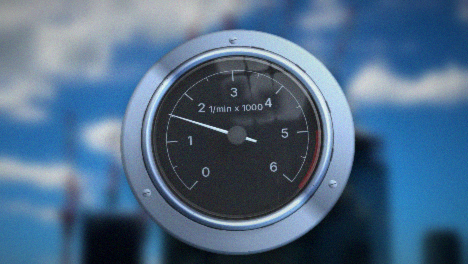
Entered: 1500,rpm
